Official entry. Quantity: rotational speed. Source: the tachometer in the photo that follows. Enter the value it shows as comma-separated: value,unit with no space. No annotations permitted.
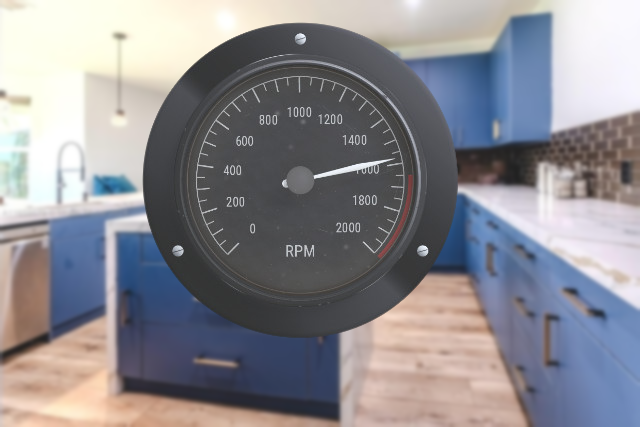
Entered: 1575,rpm
